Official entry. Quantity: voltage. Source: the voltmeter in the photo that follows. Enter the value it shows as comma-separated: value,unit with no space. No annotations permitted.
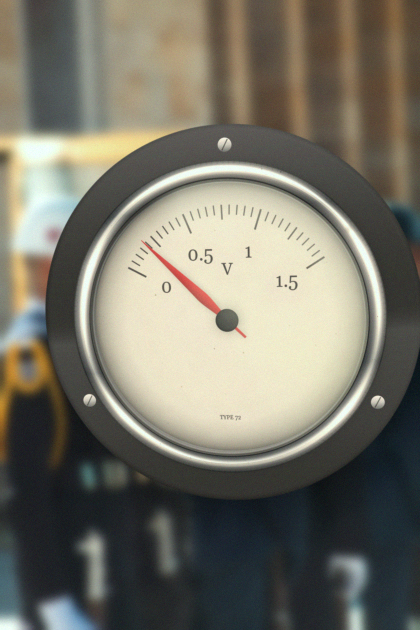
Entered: 0.2,V
